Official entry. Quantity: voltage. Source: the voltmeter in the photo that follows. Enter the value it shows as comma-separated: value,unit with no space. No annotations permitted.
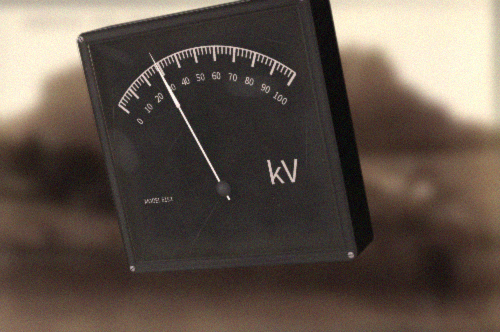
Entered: 30,kV
